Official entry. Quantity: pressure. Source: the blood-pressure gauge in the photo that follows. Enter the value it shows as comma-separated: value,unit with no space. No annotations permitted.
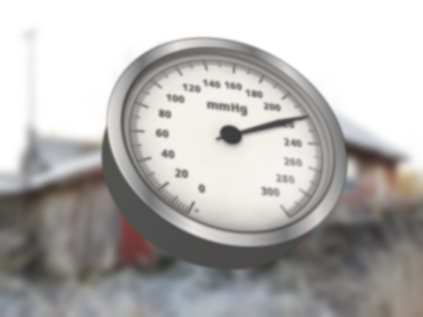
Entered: 220,mmHg
